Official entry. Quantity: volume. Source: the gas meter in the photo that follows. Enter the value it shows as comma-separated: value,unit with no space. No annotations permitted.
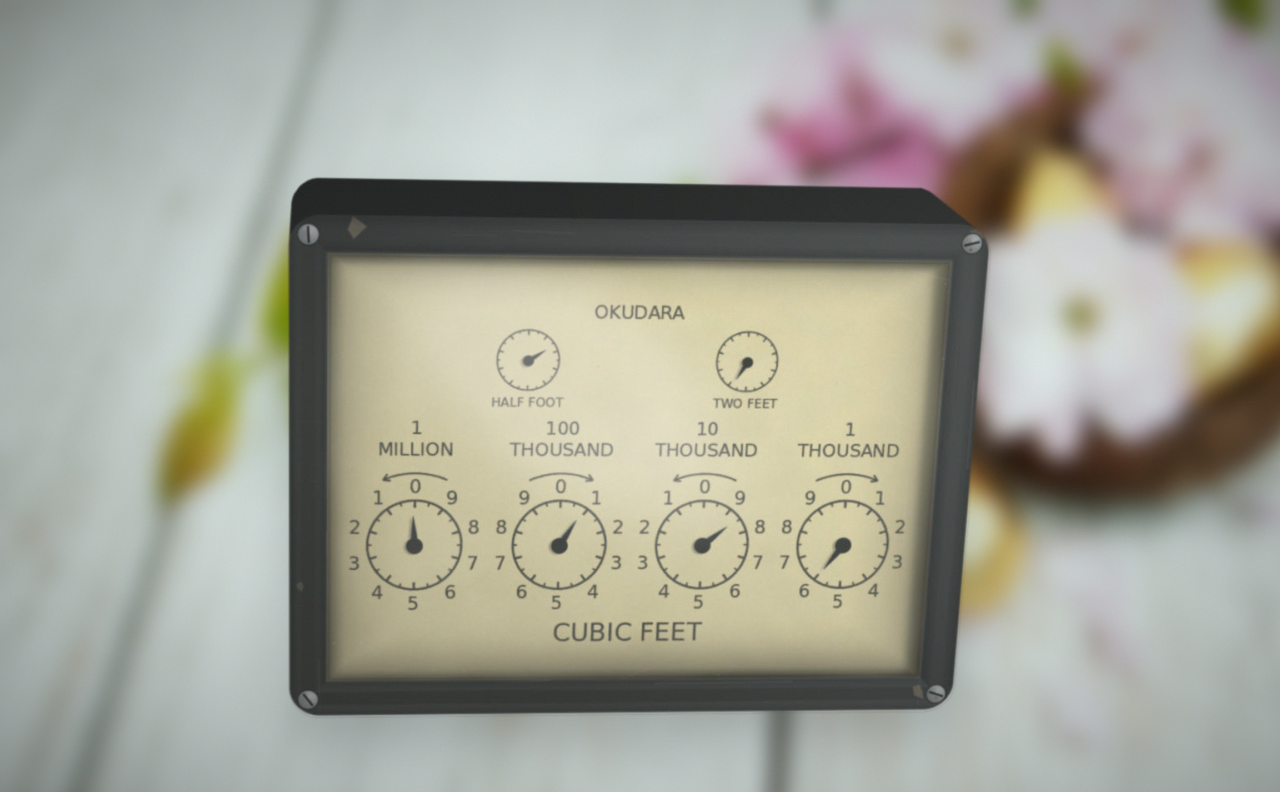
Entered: 8600,ft³
